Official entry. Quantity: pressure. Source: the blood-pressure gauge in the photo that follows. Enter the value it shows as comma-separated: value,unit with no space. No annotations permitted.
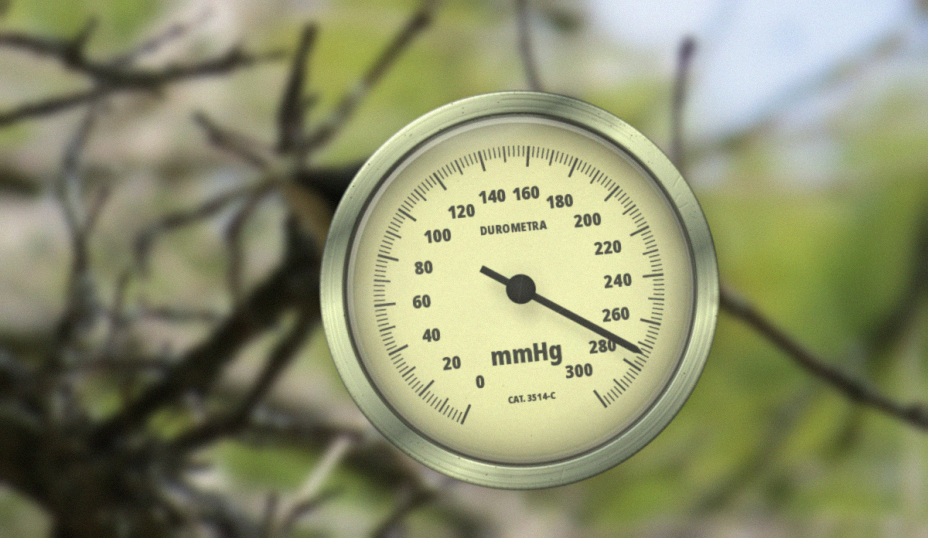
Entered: 274,mmHg
